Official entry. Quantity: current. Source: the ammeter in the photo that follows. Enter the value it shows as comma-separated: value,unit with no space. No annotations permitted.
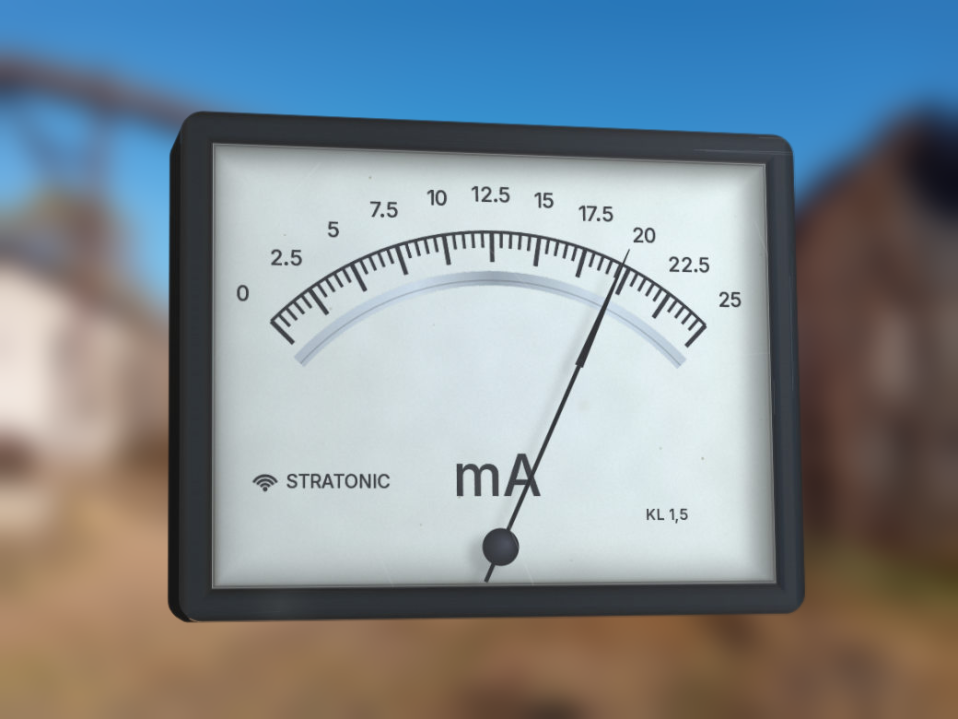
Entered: 19.5,mA
